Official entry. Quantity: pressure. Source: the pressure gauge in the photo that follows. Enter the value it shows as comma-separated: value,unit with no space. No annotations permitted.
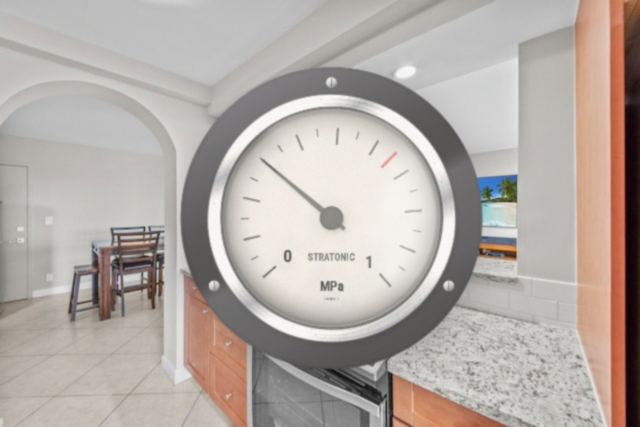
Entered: 0.3,MPa
